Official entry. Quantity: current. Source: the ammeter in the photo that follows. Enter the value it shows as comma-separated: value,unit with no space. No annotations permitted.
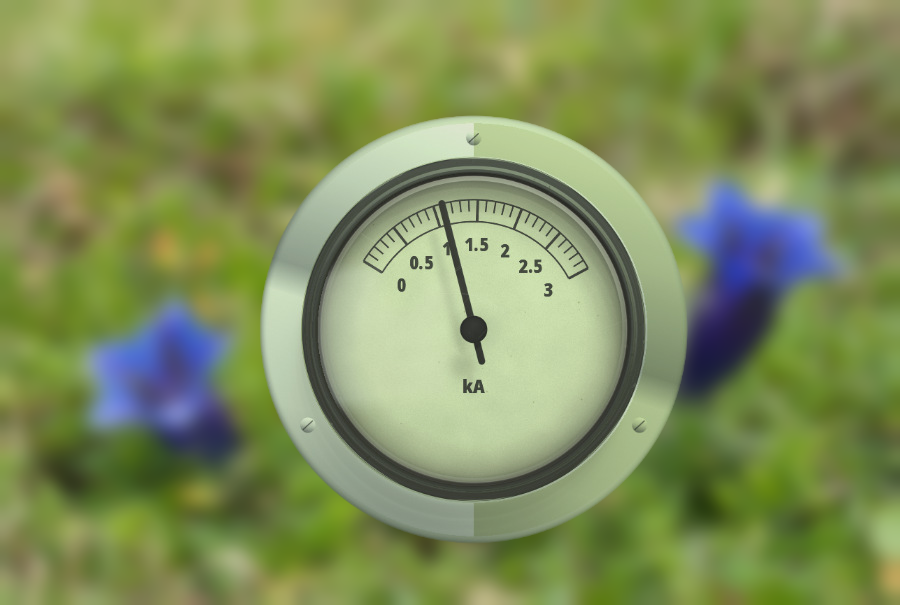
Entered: 1.1,kA
